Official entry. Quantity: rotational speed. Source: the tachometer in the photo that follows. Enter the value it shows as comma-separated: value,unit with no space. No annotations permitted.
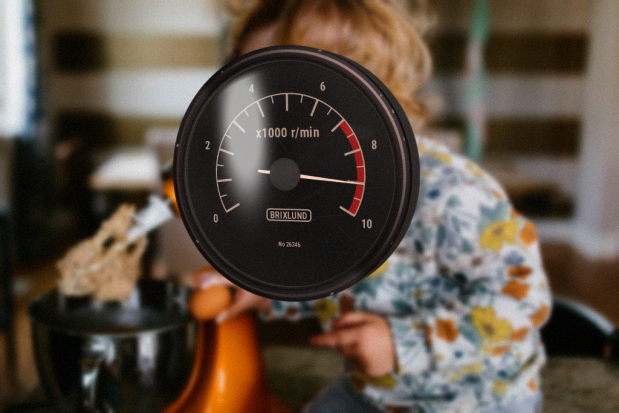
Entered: 9000,rpm
